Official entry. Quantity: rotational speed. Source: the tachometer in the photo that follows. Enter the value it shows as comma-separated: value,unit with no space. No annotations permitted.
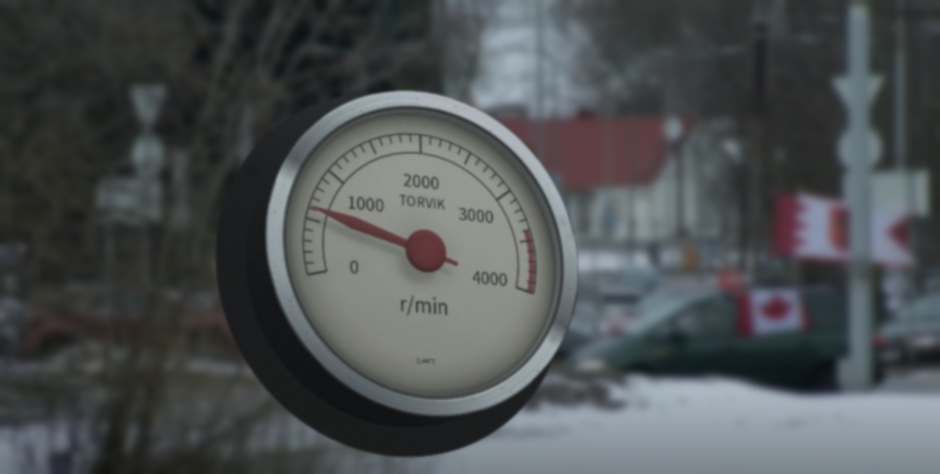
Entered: 600,rpm
